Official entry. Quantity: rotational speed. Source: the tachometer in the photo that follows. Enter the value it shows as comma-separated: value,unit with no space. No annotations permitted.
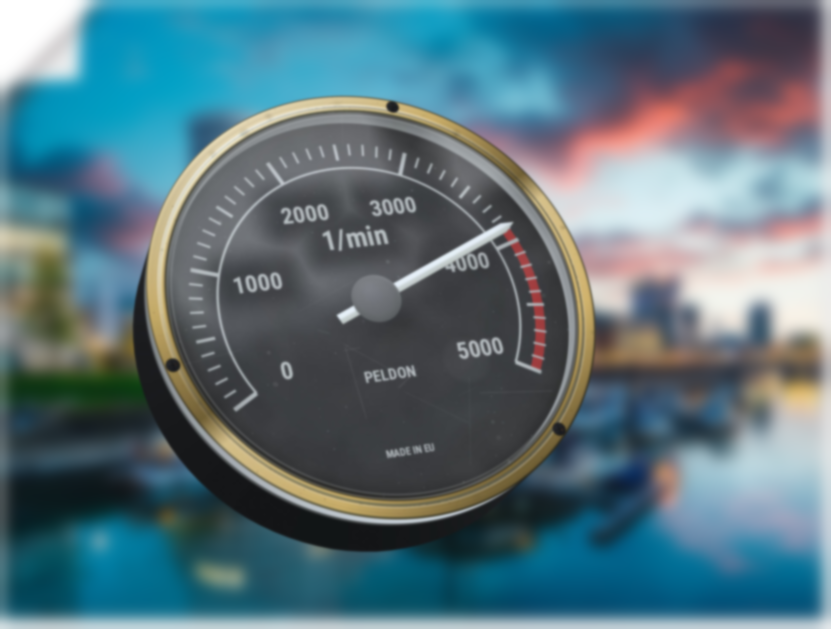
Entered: 3900,rpm
